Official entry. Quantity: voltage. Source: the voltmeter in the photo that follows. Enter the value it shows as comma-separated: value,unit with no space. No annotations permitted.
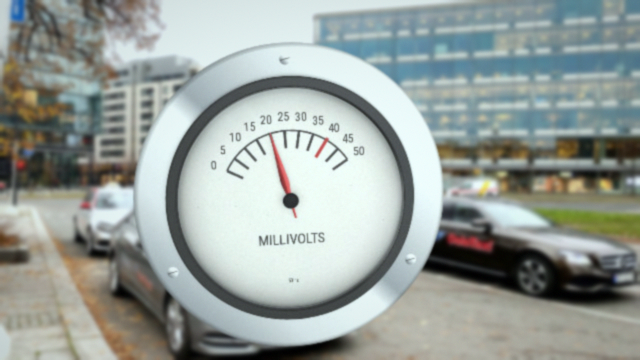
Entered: 20,mV
